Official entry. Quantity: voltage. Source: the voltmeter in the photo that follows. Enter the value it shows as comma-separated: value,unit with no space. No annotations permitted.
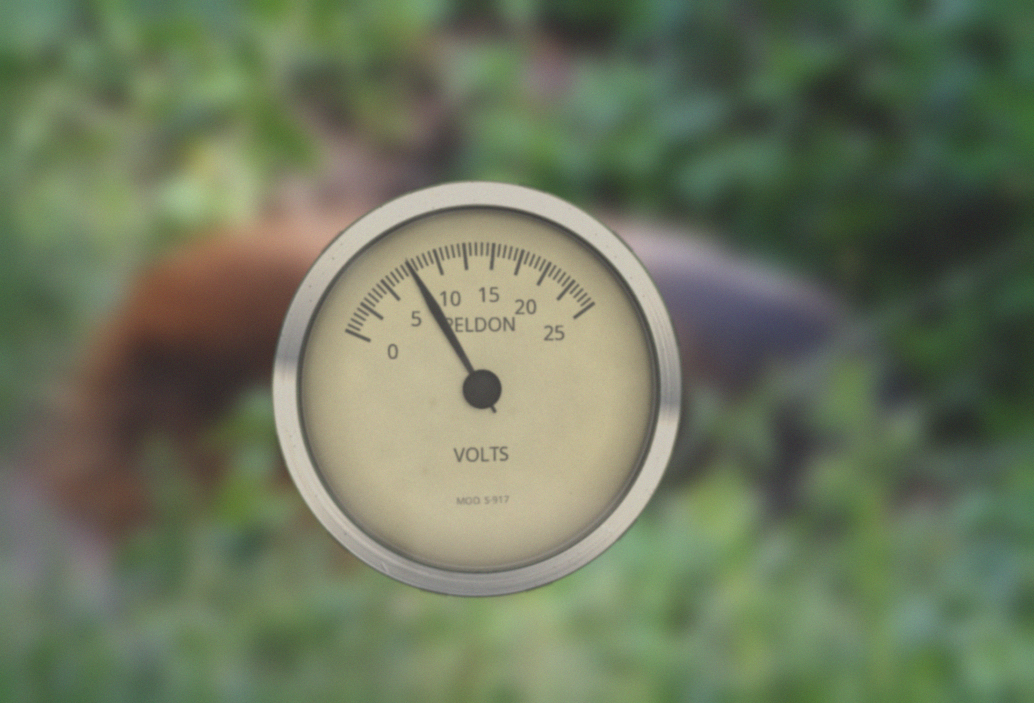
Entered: 7.5,V
